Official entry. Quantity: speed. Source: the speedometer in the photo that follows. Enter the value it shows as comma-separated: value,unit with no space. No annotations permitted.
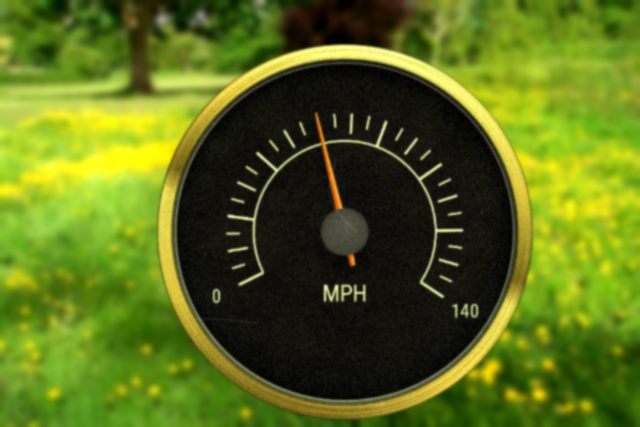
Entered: 60,mph
